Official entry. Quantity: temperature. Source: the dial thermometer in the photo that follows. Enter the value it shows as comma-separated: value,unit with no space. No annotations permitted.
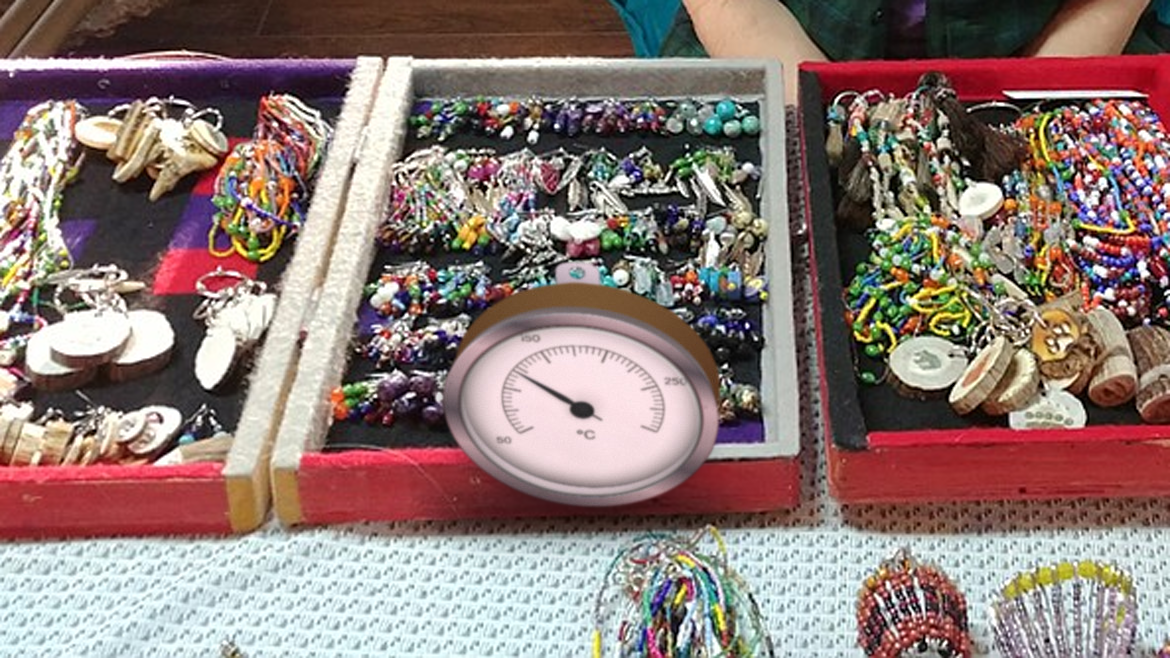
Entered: 125,°C
